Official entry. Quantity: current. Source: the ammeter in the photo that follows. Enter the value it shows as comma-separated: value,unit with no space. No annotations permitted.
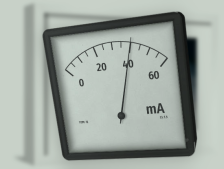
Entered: 40,mA
